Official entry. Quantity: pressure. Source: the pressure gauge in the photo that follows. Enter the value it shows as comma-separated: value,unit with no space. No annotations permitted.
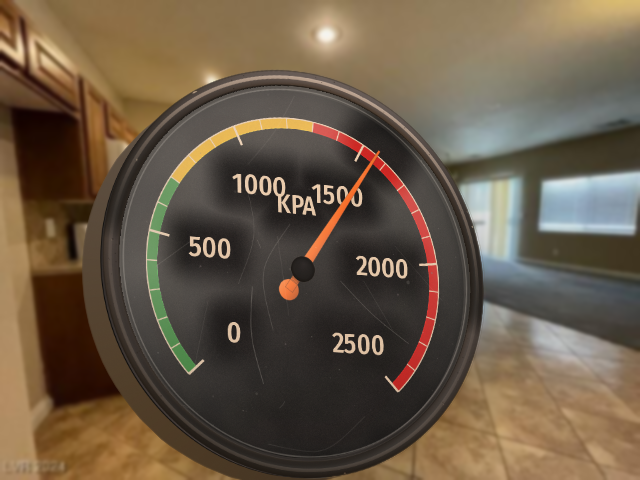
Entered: 1550,kPa
